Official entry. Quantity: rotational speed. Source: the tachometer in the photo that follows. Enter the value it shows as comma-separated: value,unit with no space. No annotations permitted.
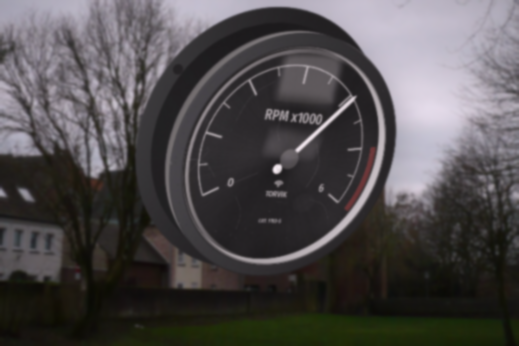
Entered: 4000,rpm
